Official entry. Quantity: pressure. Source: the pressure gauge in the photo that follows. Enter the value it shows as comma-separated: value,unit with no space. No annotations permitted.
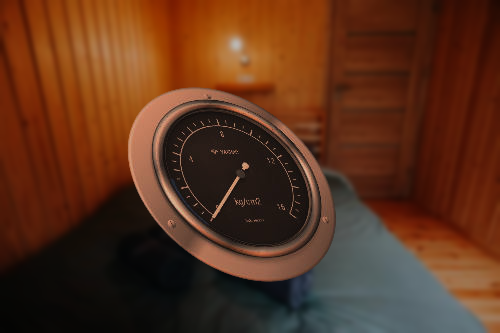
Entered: 0,kg/cm²
